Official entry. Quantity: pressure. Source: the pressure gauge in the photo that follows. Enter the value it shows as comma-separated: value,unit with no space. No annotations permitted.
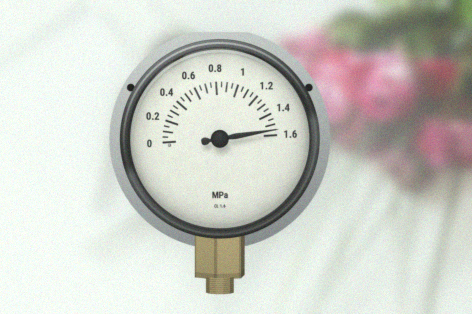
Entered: 1.55,MPa
